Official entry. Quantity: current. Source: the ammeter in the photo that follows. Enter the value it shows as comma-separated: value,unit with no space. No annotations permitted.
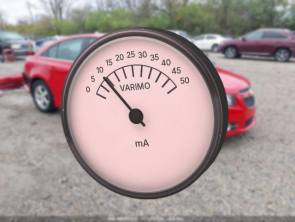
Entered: 10,mA
